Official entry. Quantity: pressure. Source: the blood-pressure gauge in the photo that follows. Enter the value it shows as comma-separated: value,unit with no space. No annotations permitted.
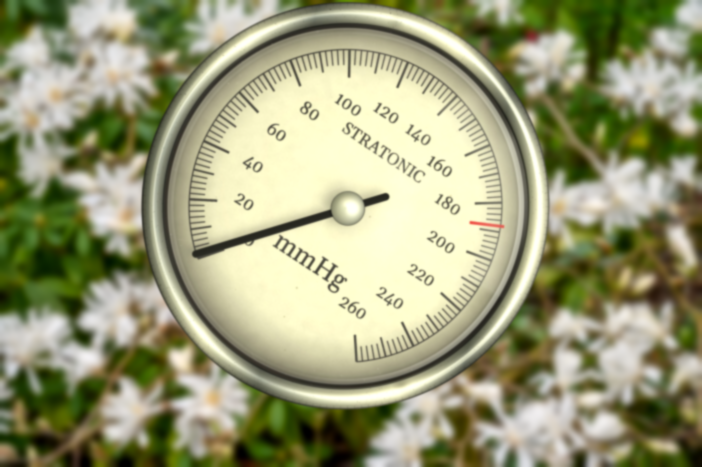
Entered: 2,mmHg
